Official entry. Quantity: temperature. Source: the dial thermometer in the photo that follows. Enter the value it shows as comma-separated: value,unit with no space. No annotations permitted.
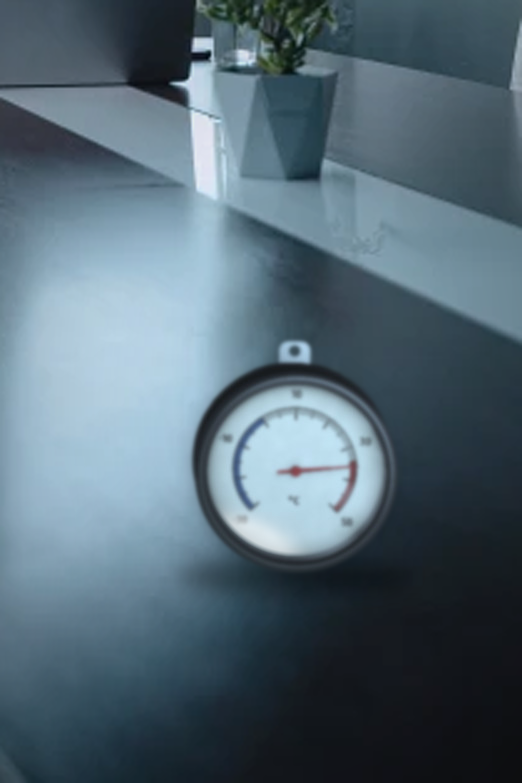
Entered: 35,°C
